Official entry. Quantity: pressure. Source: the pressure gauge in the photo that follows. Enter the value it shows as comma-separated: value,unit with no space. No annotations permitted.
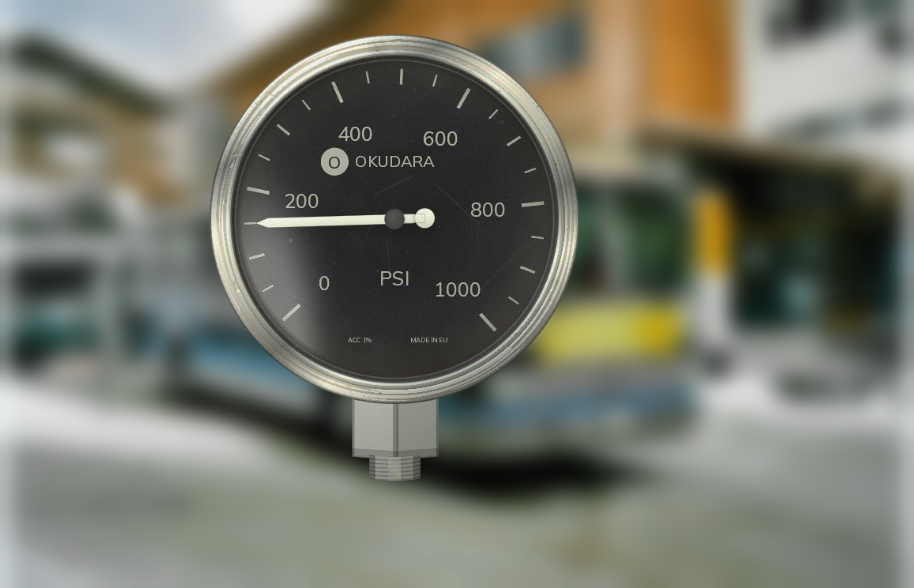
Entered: 150,psi
